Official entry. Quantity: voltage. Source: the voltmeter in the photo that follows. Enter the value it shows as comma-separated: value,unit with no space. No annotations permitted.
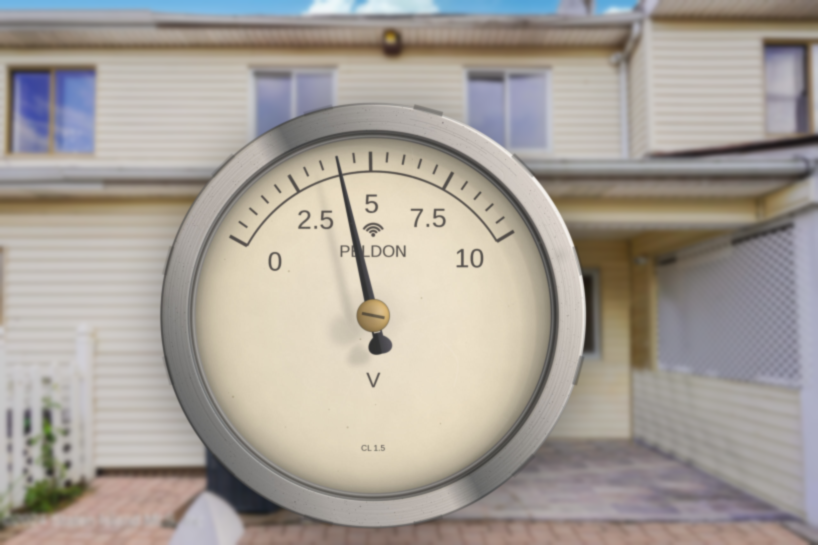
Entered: 4,V
